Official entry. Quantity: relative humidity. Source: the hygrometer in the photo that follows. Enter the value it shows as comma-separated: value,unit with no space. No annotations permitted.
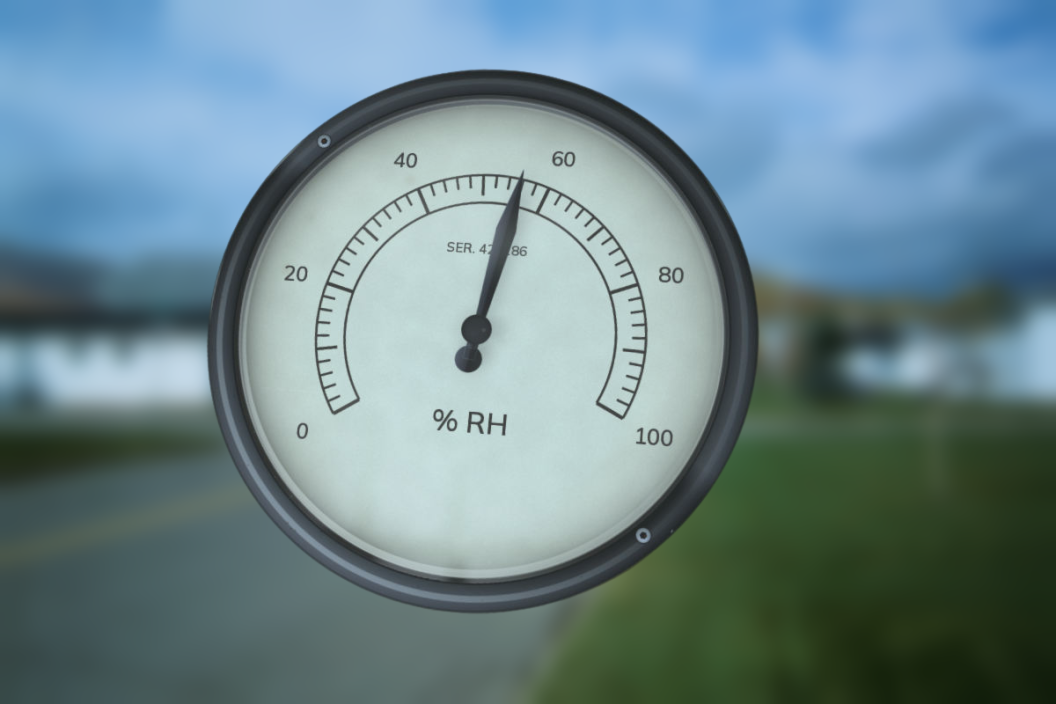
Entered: 56,%
